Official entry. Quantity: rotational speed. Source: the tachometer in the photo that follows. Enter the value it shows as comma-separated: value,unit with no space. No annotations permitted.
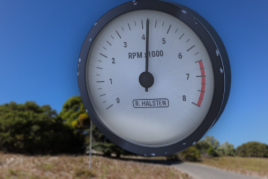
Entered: 4250,rpm
